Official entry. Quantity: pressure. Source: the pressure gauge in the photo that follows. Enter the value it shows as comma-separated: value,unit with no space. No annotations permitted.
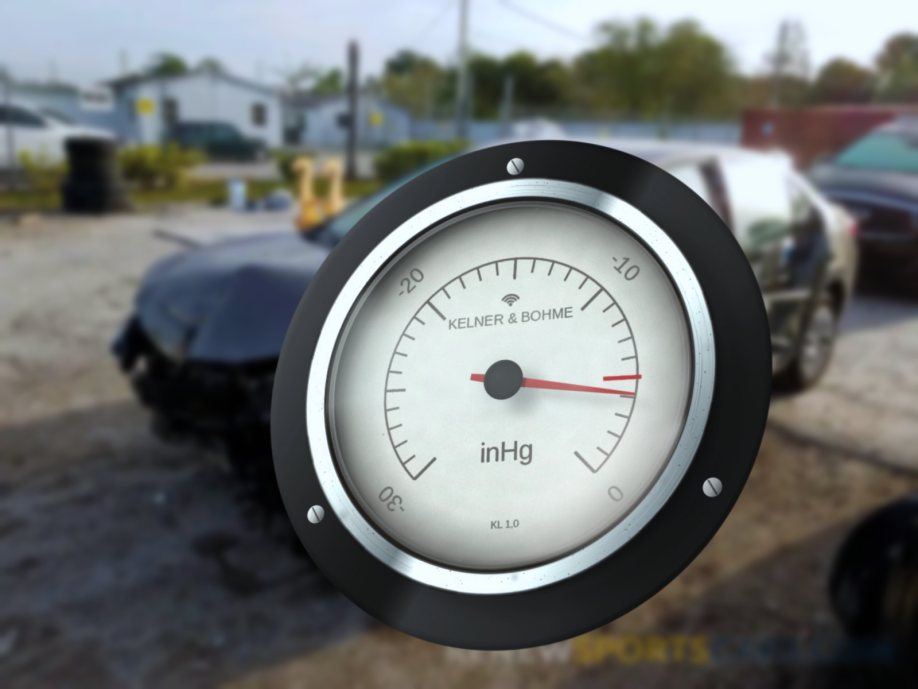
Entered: -4,inHg
